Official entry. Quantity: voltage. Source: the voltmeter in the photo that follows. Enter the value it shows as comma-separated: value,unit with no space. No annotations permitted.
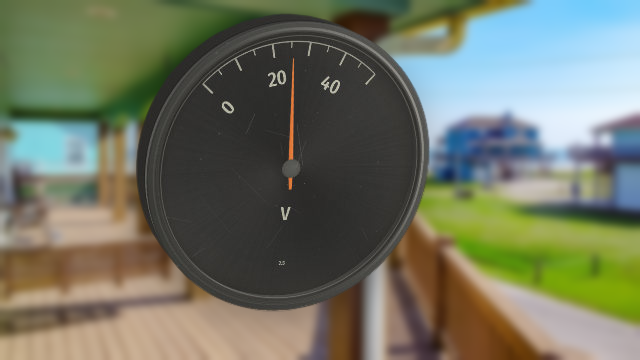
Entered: 25,V
